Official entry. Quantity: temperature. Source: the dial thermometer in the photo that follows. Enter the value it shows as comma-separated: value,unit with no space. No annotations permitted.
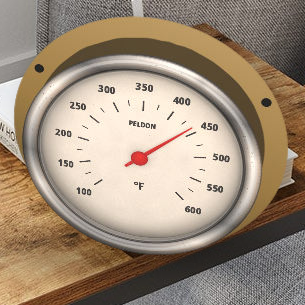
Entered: 437.5,°F
